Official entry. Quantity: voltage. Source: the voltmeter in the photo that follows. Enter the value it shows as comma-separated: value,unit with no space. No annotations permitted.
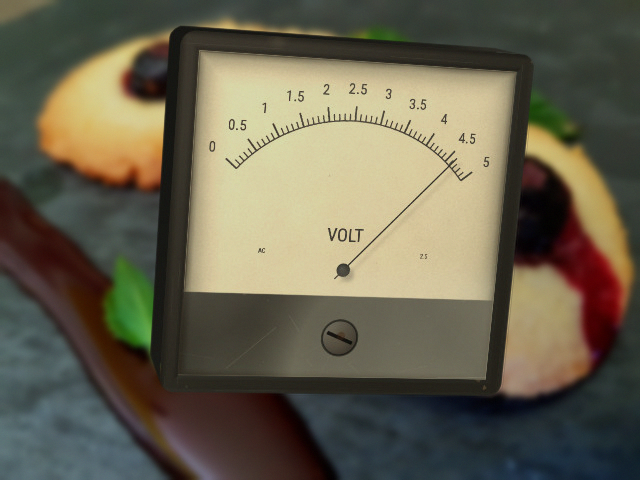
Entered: 4.6,V
